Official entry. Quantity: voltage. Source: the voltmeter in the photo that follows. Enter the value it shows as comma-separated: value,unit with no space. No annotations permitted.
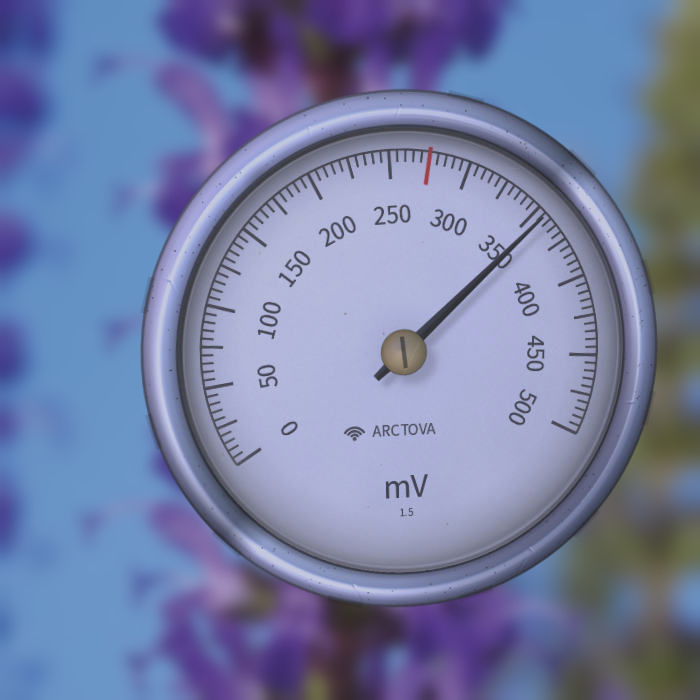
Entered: 355,mV
